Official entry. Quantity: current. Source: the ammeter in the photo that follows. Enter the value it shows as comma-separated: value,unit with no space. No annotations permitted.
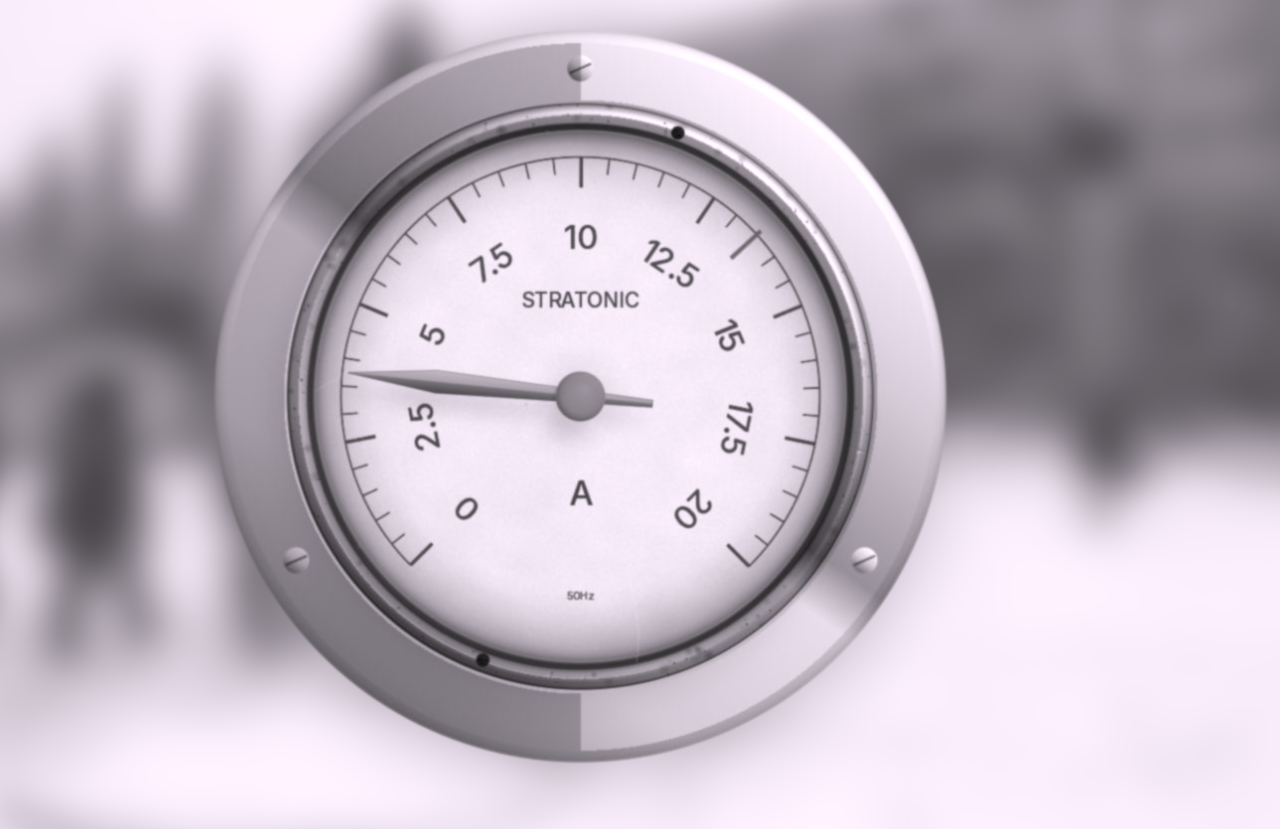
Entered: 3.75,A
